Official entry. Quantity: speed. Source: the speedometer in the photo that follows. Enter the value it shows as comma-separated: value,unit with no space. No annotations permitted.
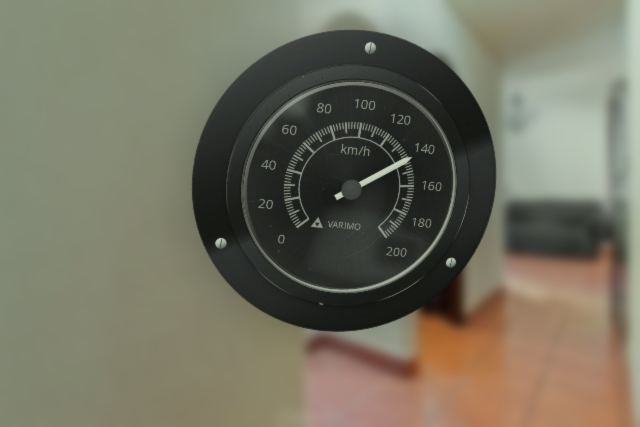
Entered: 140,km/h
